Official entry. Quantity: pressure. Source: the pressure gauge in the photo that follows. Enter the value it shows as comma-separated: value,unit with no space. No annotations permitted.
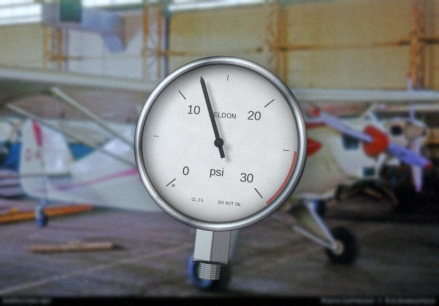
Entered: 12.5,psi
